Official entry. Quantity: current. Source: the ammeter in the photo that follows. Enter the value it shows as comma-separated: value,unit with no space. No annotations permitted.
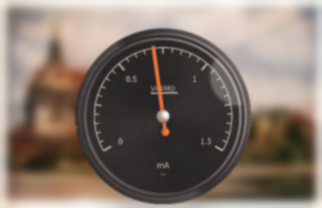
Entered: 0.7,mA
